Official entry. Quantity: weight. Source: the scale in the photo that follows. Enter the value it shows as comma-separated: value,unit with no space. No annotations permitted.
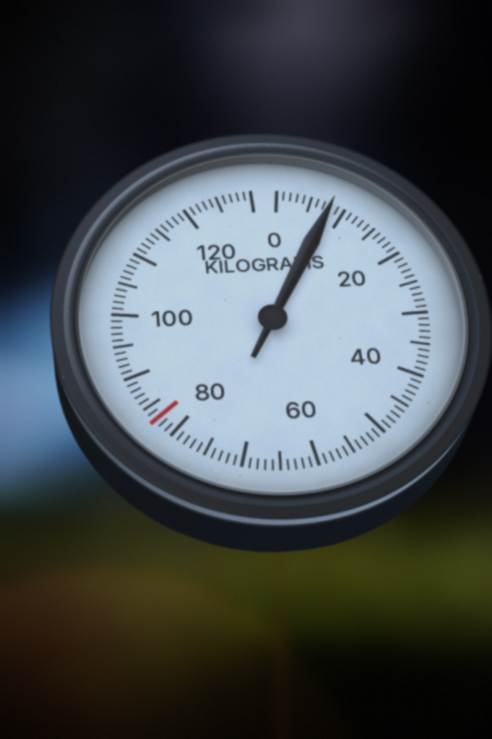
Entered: 8,kg
